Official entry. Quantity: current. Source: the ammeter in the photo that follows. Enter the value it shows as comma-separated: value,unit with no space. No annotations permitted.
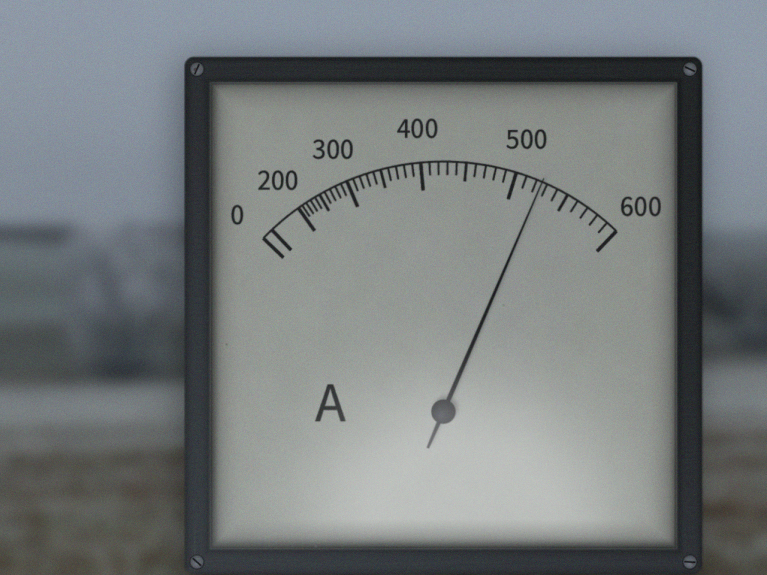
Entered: 525,A
